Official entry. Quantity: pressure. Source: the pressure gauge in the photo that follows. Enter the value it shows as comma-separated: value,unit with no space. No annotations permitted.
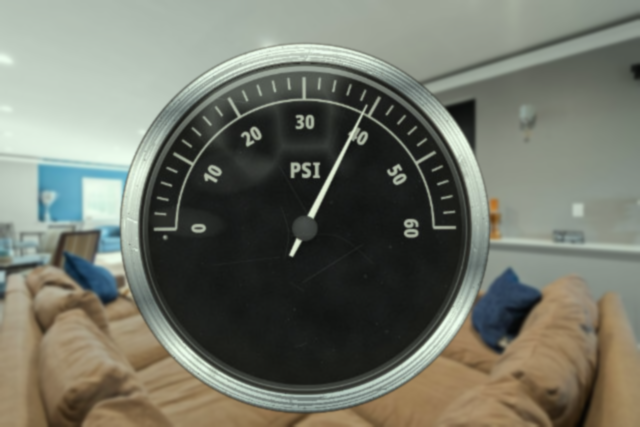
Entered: 39,psi
